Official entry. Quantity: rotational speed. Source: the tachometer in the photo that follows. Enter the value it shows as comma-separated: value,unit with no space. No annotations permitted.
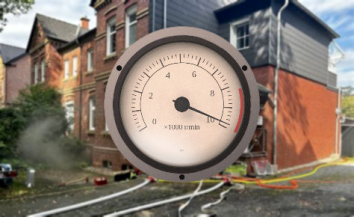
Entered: 9800,rpm
